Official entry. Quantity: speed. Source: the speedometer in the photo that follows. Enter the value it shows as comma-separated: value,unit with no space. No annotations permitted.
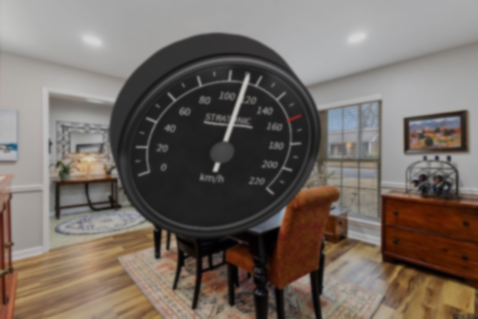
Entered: 110,km/h
